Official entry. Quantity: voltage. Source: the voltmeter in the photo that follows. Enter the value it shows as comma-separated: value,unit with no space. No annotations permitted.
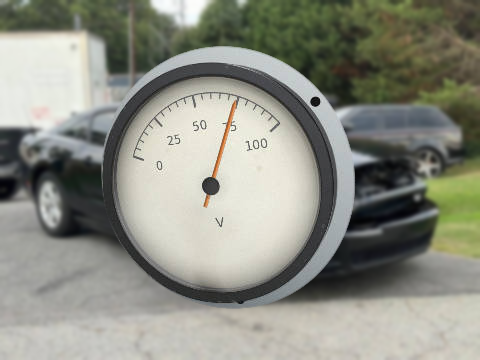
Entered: 75,V
